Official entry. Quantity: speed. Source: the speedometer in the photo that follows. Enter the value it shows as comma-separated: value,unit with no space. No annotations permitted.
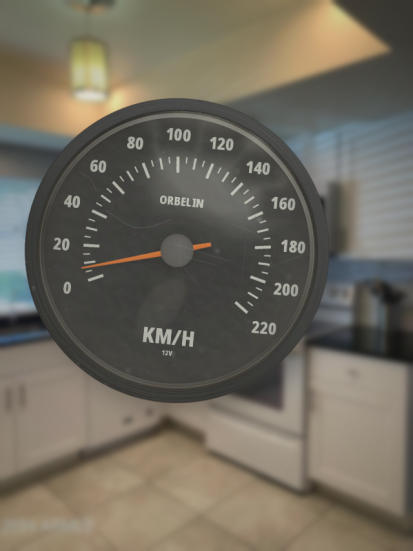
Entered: 7.5,km/h
